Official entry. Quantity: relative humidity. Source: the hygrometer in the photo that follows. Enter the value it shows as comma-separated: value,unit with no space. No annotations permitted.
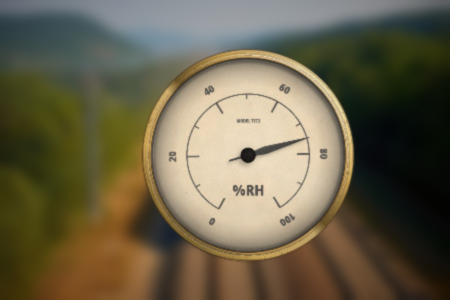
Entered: 75,%
